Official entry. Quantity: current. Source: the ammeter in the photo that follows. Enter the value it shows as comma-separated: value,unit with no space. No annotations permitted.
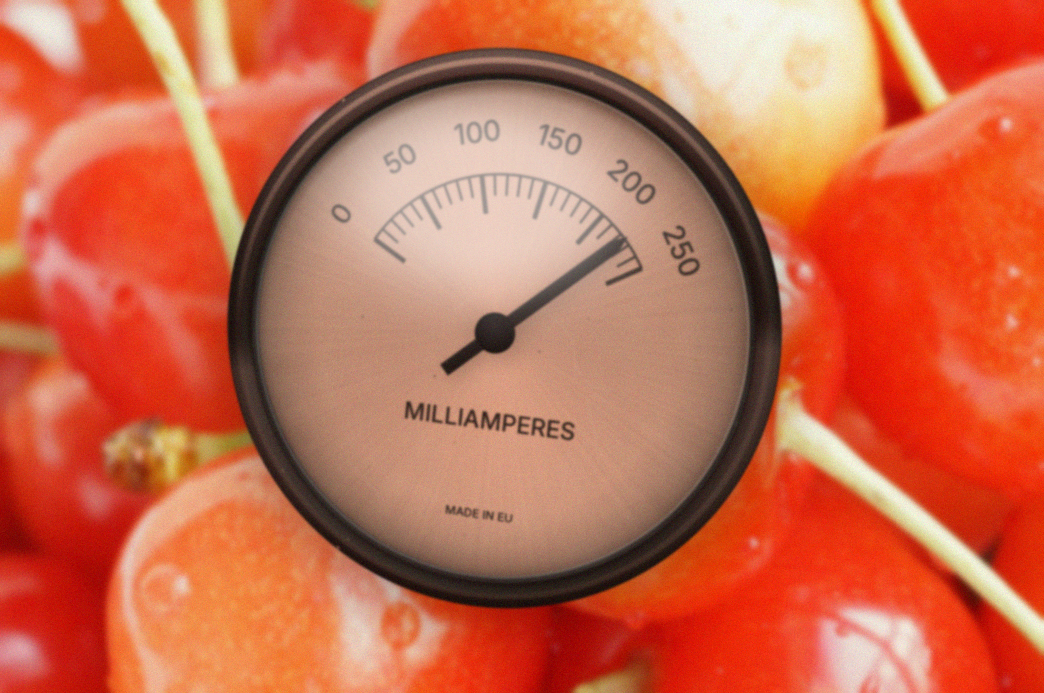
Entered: 225,mA
